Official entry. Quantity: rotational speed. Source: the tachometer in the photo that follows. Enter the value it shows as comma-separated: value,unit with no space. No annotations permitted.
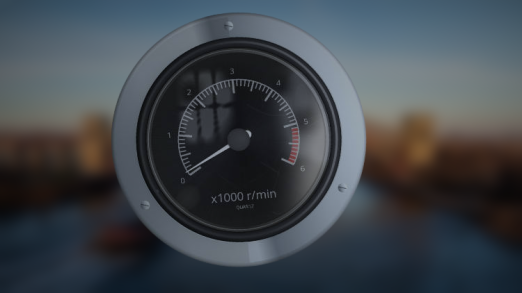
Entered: 100,rpm
